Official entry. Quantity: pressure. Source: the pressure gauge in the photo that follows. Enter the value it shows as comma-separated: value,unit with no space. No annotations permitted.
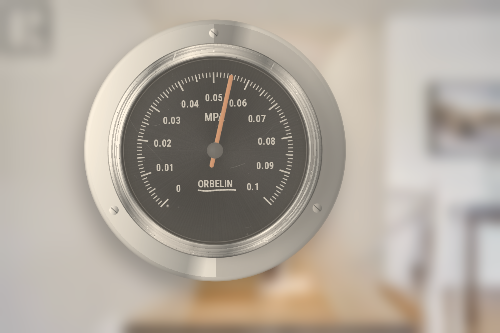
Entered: 0.055,MPa
